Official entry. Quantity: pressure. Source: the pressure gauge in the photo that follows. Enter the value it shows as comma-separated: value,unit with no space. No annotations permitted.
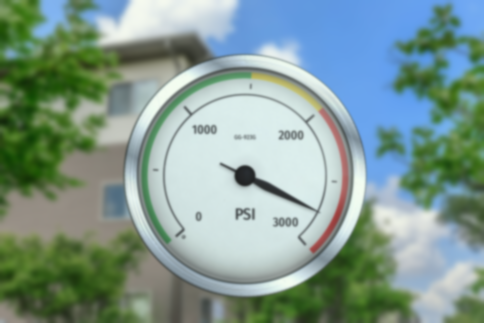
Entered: 2750,psi
